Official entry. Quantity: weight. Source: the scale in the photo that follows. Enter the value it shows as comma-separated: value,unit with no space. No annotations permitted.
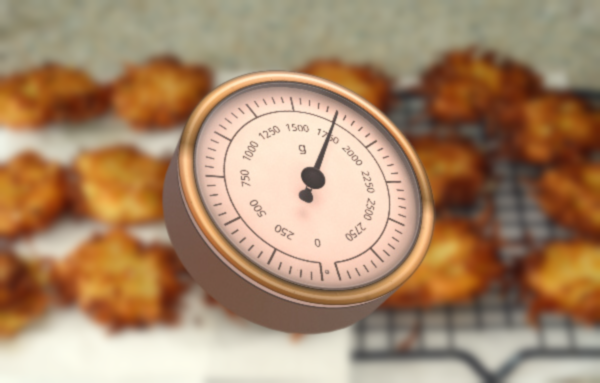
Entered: 1750,g
